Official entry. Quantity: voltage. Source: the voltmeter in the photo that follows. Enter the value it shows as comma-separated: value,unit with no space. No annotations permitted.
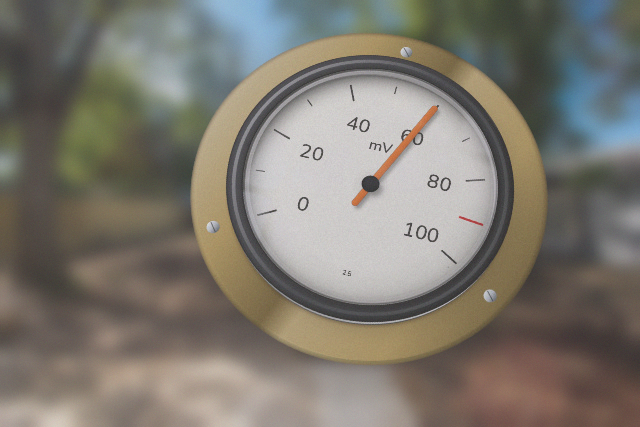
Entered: 60,mV
